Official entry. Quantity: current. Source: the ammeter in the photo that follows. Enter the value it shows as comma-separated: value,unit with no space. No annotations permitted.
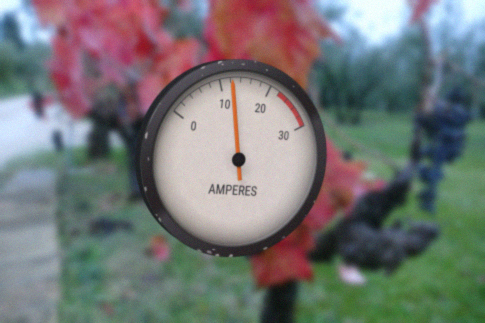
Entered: 12,A
